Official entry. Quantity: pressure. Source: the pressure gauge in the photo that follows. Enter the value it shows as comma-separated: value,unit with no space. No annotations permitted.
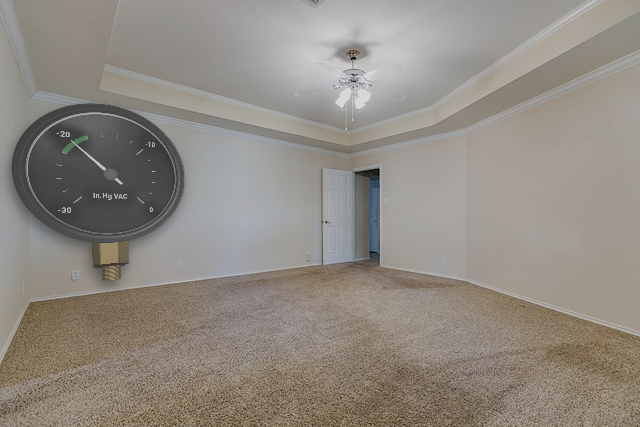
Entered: -20,inHg
